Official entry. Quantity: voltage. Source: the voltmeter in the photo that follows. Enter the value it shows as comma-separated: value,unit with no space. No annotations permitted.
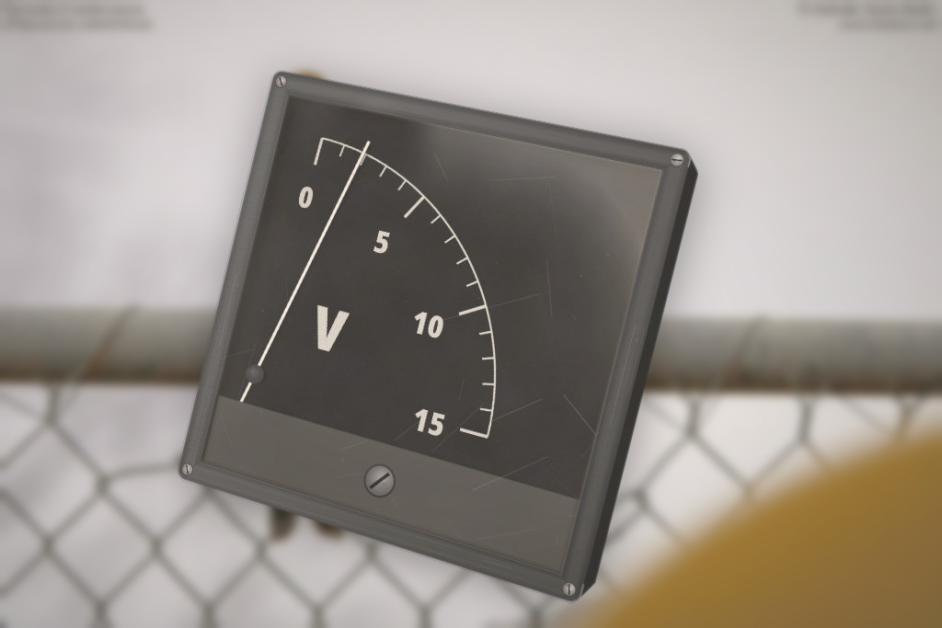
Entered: 2,V
